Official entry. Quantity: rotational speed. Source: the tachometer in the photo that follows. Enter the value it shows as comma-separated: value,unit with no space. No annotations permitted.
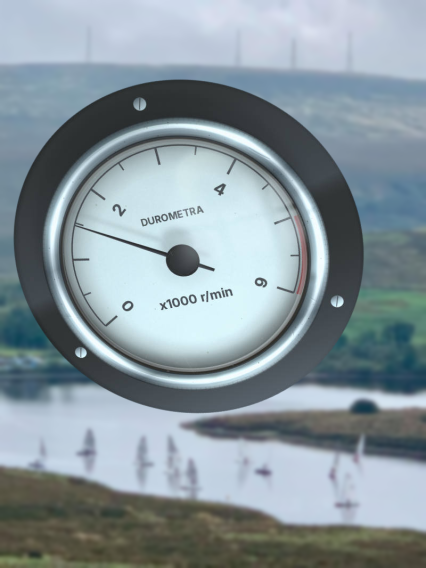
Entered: 1500,rpm
